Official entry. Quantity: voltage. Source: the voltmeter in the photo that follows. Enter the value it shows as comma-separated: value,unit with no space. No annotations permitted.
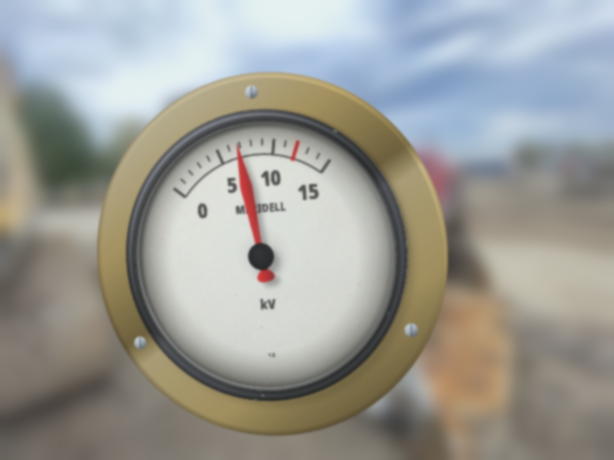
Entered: 7,kV
